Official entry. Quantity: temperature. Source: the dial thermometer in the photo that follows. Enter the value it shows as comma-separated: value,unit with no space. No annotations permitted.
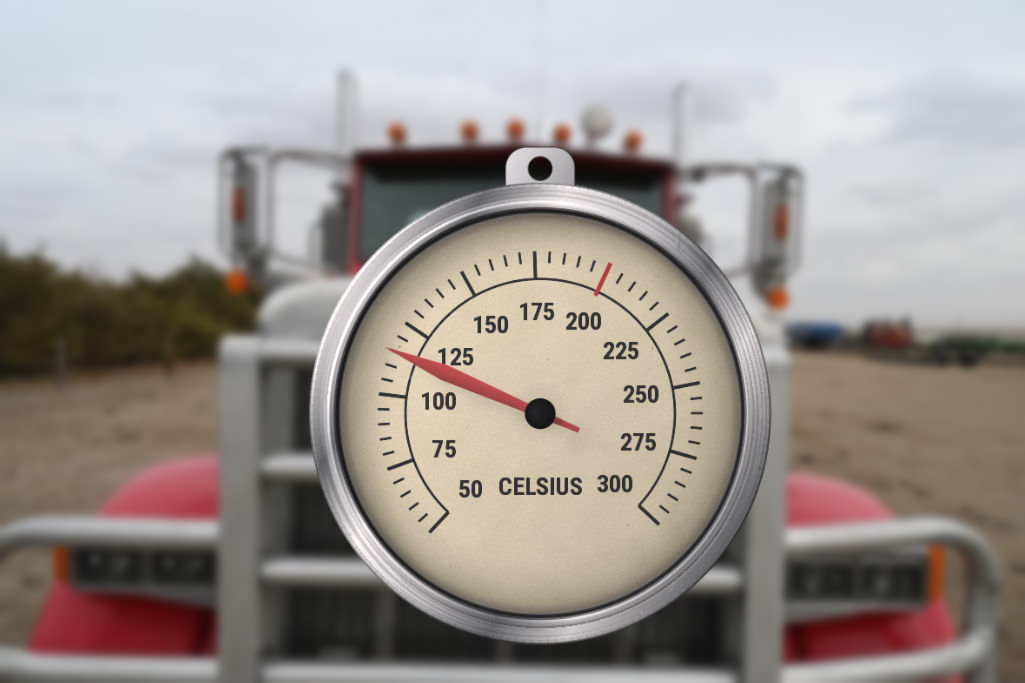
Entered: 115,°C
